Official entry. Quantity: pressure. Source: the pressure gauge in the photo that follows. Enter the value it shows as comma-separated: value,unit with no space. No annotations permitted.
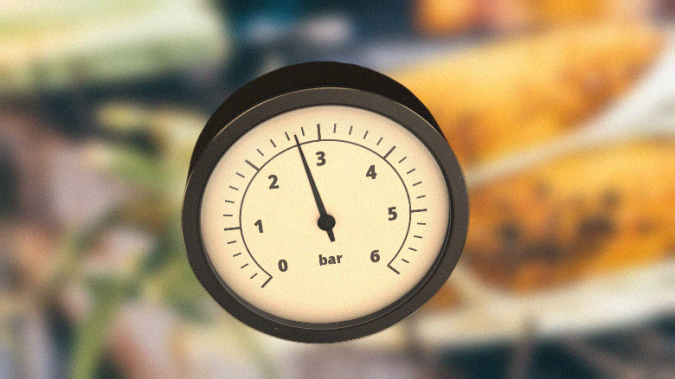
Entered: 2.7,bar
